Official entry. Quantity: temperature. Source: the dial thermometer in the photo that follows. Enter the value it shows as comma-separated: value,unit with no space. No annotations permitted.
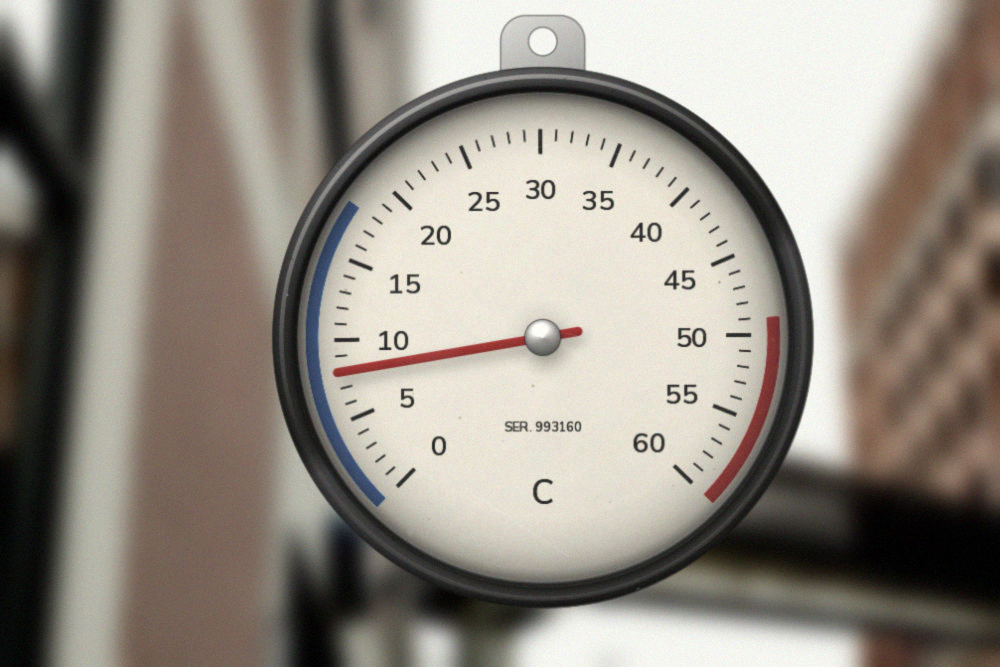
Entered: 8,°C
